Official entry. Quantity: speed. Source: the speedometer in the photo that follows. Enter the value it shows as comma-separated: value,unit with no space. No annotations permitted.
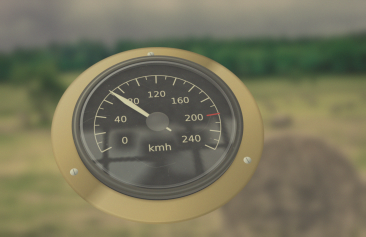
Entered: 70,km/h
